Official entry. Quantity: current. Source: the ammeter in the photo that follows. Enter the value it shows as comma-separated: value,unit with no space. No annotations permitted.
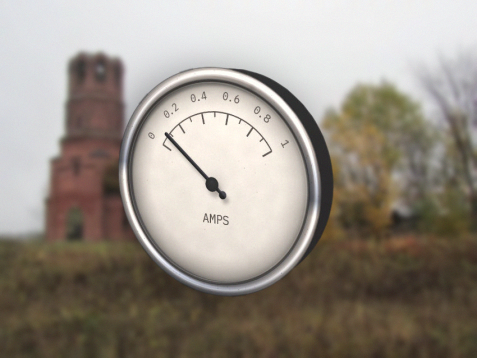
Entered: 0.1,A
